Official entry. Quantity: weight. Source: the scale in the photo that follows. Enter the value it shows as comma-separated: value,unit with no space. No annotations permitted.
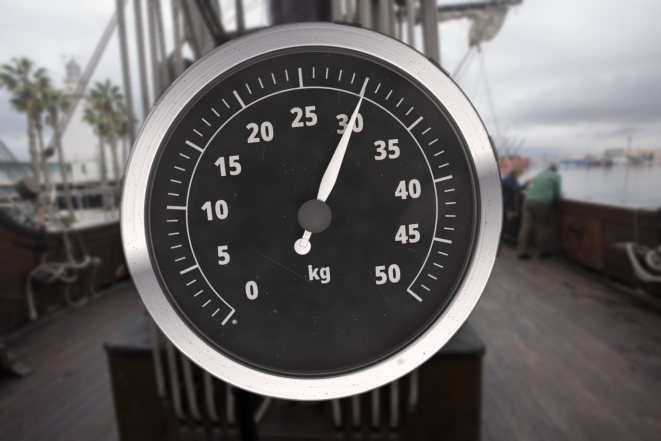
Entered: 30,kg
